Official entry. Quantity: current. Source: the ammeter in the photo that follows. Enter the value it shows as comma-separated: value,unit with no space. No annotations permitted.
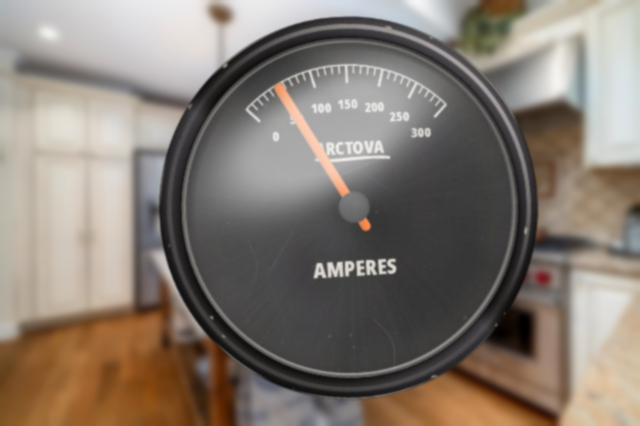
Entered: 50,A
